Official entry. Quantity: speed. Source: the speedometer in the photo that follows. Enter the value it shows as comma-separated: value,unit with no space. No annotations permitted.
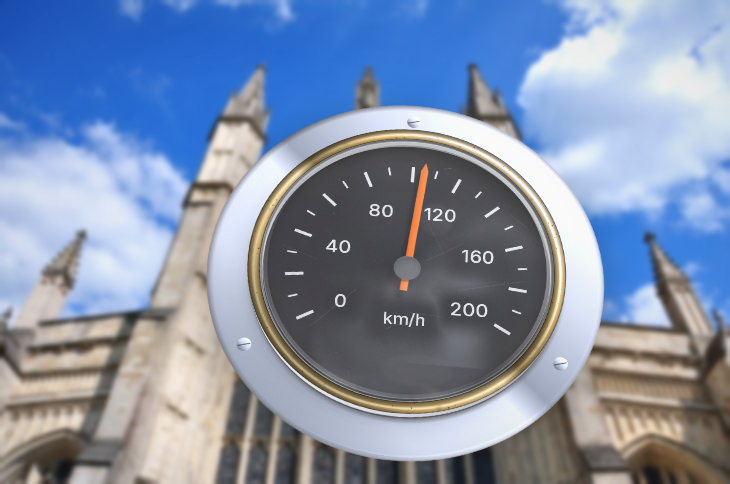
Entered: 105,km/h
